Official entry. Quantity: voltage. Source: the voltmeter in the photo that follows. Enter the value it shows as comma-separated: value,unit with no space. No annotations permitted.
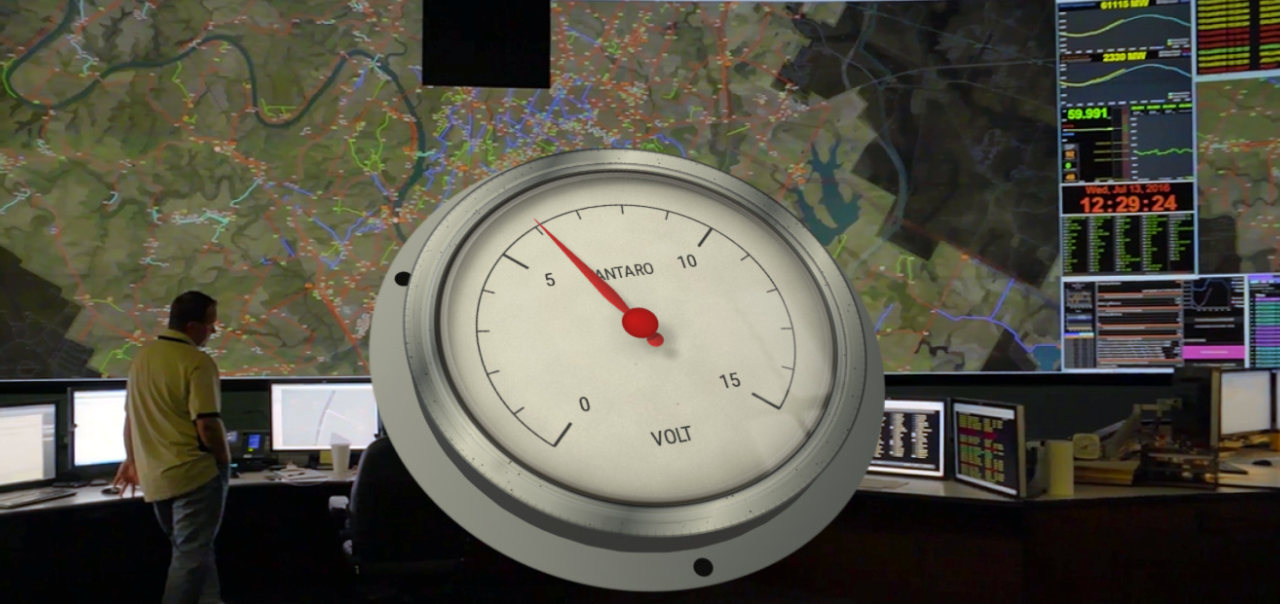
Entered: 6,V
